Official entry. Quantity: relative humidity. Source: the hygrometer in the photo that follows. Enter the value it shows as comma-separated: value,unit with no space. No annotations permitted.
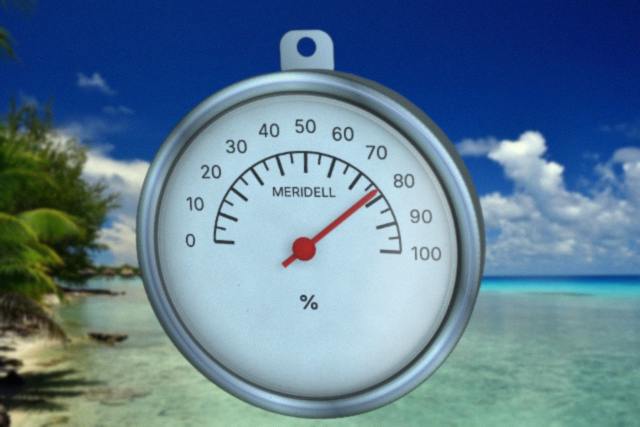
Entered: 77.5,%
